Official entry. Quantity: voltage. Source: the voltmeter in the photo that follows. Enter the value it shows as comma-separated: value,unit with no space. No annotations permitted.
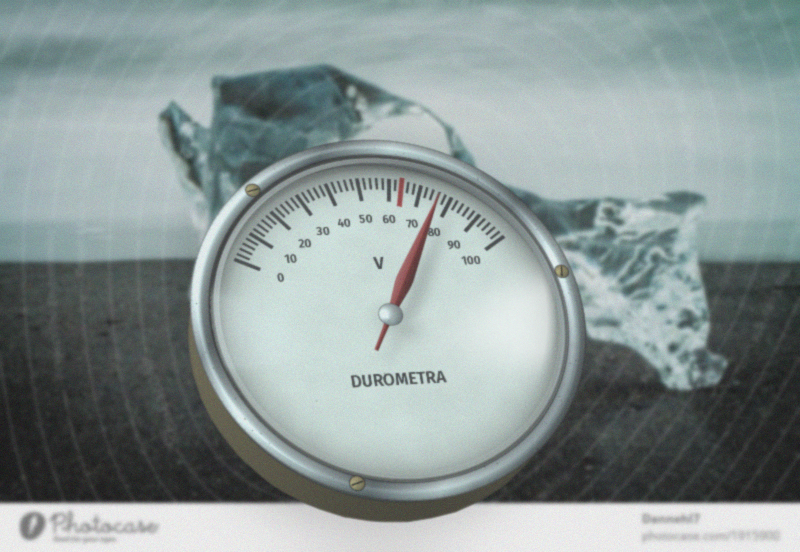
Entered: 76,V
